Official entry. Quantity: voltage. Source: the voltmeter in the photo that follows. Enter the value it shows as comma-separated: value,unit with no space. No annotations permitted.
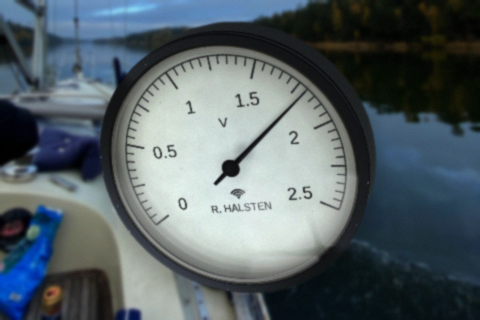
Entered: 1.8,V
